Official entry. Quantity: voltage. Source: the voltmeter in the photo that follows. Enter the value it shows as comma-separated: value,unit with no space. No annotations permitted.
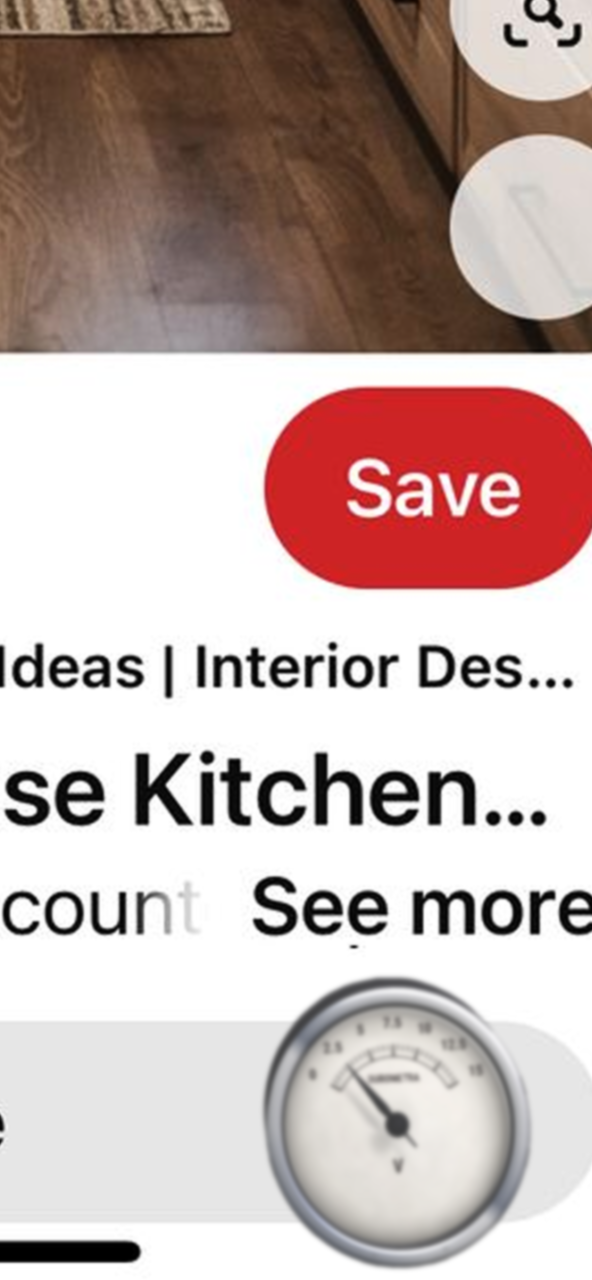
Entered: 2.5,V
